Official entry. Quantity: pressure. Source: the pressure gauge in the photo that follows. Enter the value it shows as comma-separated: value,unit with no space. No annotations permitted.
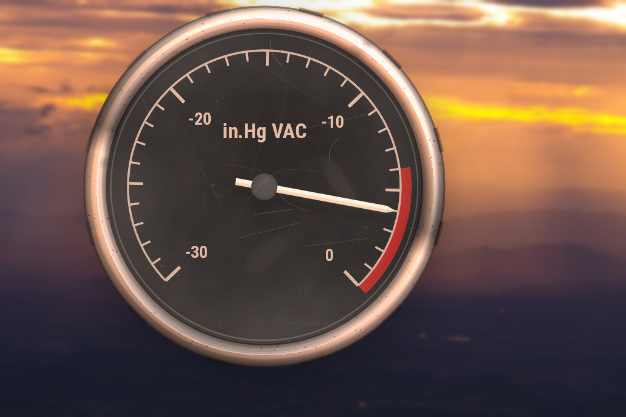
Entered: -4,inHg
